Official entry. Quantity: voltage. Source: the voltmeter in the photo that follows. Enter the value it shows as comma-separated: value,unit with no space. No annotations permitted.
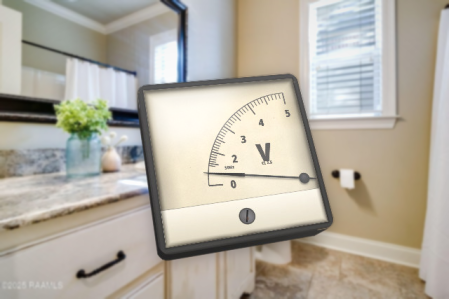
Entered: 1,V
